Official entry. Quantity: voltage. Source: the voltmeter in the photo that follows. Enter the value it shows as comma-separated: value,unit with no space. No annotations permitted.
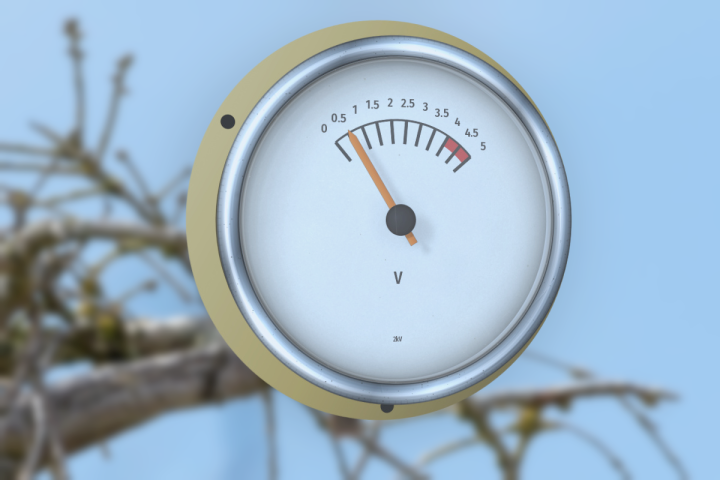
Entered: 0.5,V
